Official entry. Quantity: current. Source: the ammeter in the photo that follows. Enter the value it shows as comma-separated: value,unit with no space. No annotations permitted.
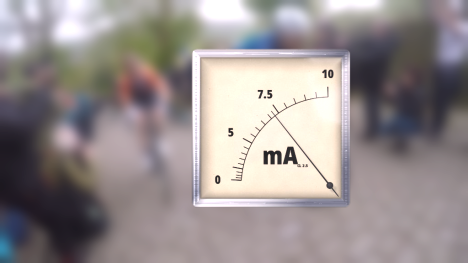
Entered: 7.25,mA
